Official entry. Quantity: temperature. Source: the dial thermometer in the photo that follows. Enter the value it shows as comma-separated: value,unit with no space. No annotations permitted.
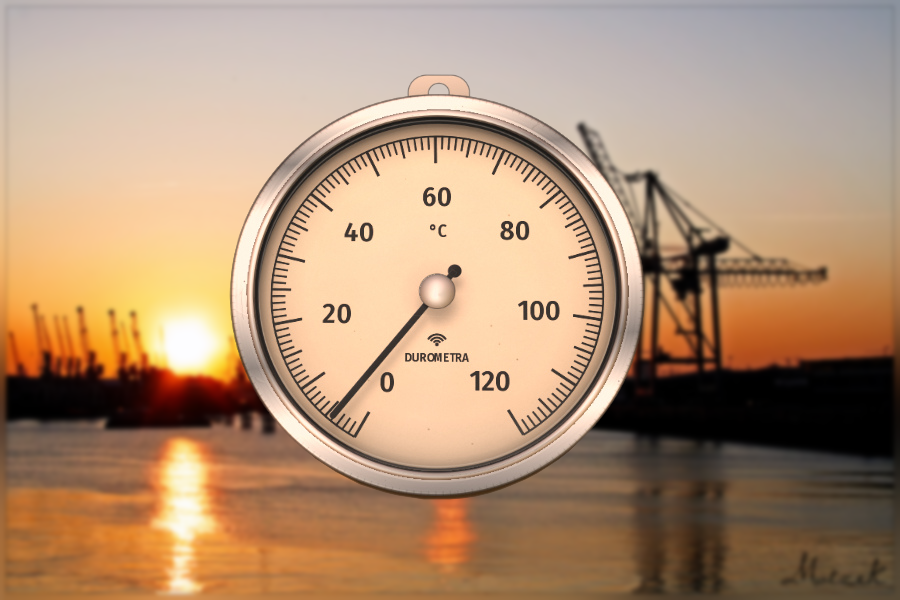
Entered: 4,°C
